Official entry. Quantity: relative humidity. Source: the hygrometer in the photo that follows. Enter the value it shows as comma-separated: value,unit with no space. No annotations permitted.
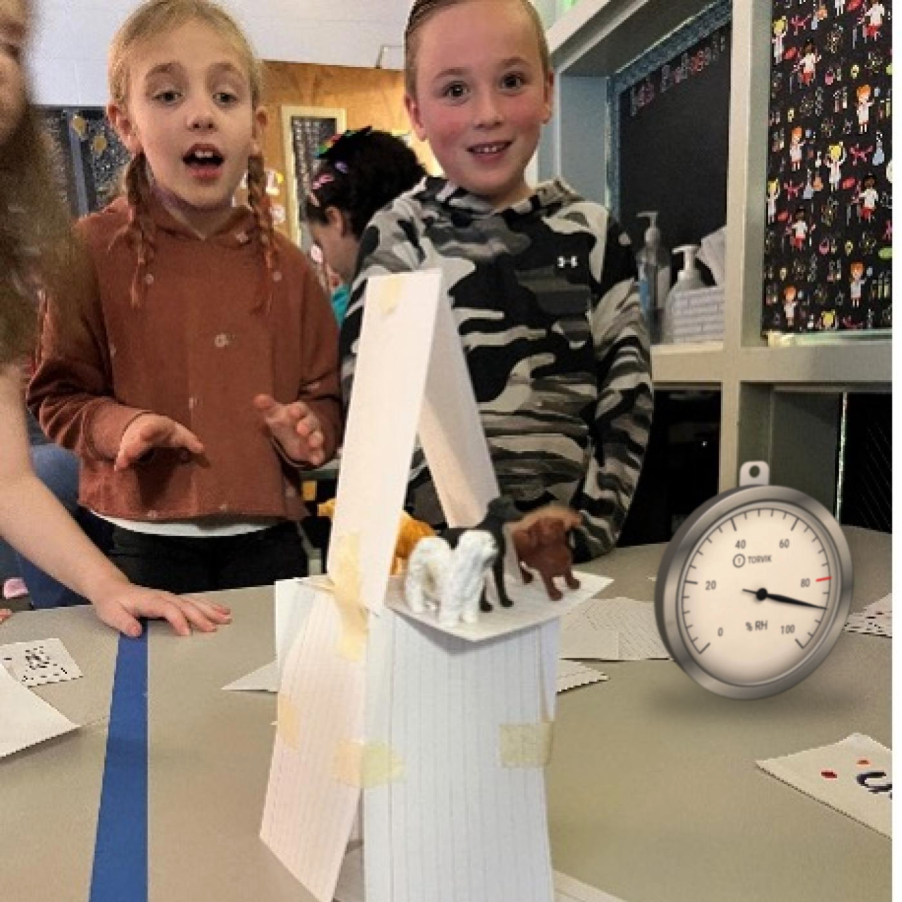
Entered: 88,%
